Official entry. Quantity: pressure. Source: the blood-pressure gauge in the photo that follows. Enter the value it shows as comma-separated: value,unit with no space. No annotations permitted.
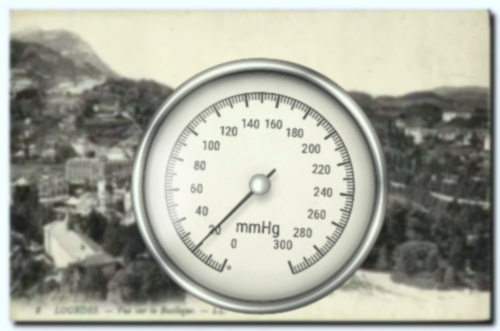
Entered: 20,mmHg
